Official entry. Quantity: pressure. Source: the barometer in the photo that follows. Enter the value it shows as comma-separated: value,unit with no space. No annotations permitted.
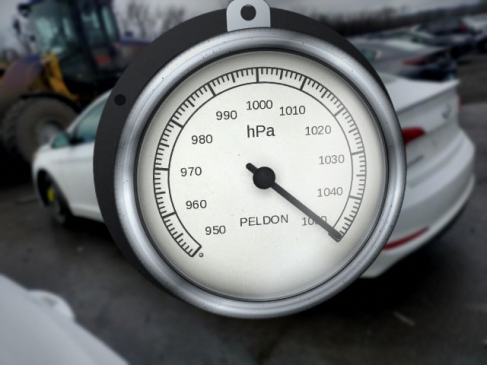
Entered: 1049,hPa
